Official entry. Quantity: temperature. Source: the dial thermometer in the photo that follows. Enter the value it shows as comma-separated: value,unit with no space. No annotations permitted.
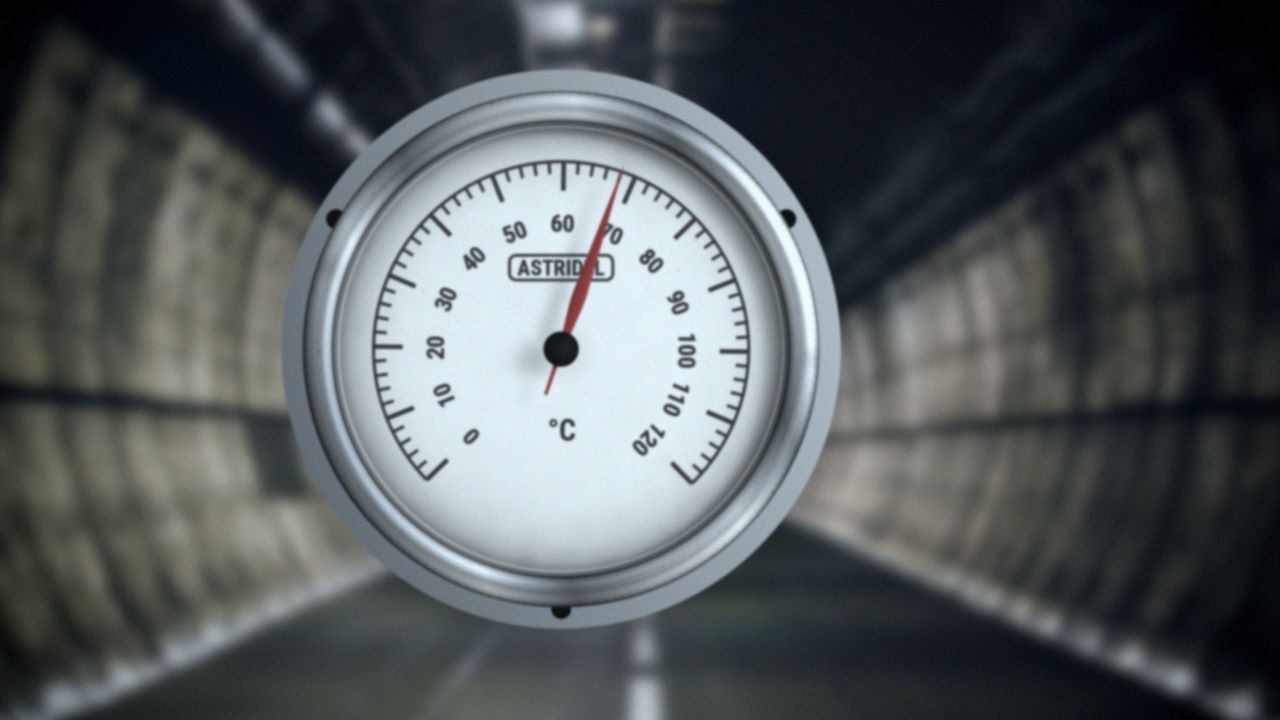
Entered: 68,°C
